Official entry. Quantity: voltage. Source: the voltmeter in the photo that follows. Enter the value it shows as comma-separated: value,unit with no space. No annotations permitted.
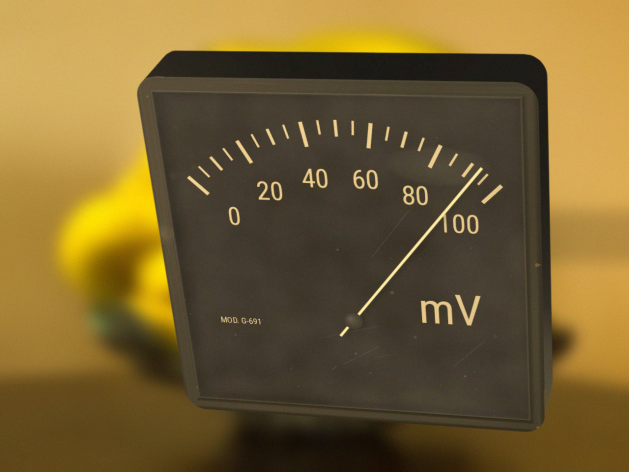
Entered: 92.5,mV
